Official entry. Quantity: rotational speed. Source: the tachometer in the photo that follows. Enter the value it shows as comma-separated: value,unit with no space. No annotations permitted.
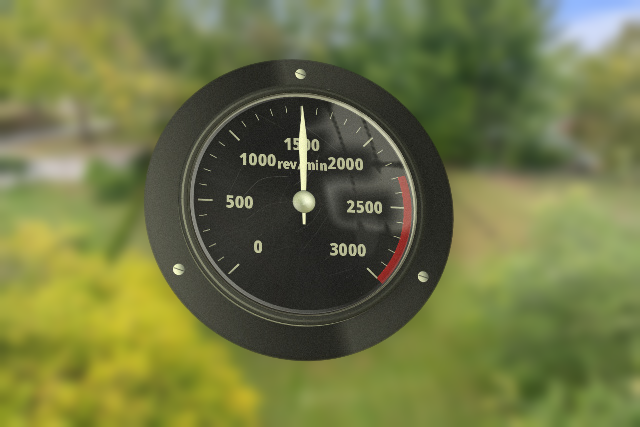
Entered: 1500,rpm
